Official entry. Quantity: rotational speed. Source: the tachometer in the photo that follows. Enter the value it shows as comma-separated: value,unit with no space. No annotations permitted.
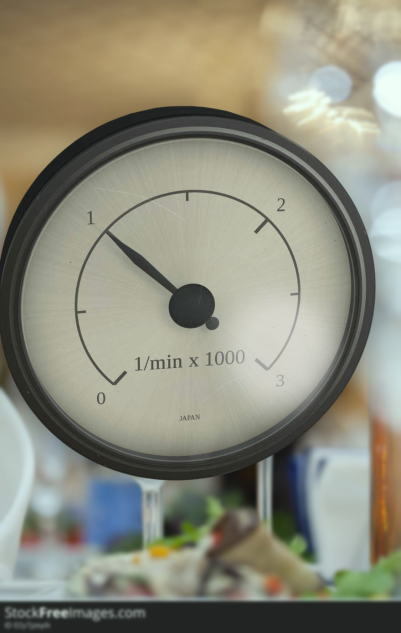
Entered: 1000,rpm
